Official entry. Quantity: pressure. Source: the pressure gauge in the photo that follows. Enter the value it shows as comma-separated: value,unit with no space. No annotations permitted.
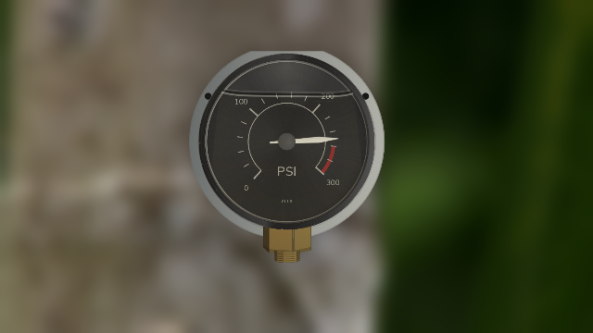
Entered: 250,psi
